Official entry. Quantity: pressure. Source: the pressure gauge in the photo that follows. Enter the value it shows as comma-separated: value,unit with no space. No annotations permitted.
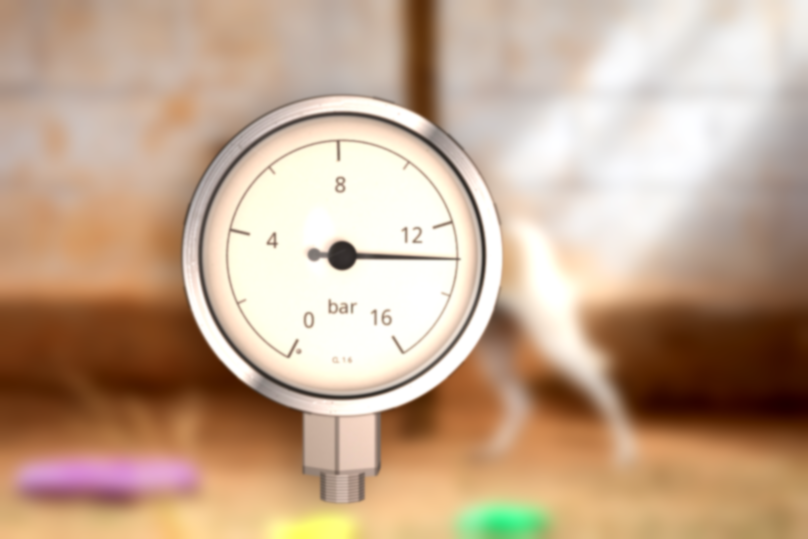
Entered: 13,bar
